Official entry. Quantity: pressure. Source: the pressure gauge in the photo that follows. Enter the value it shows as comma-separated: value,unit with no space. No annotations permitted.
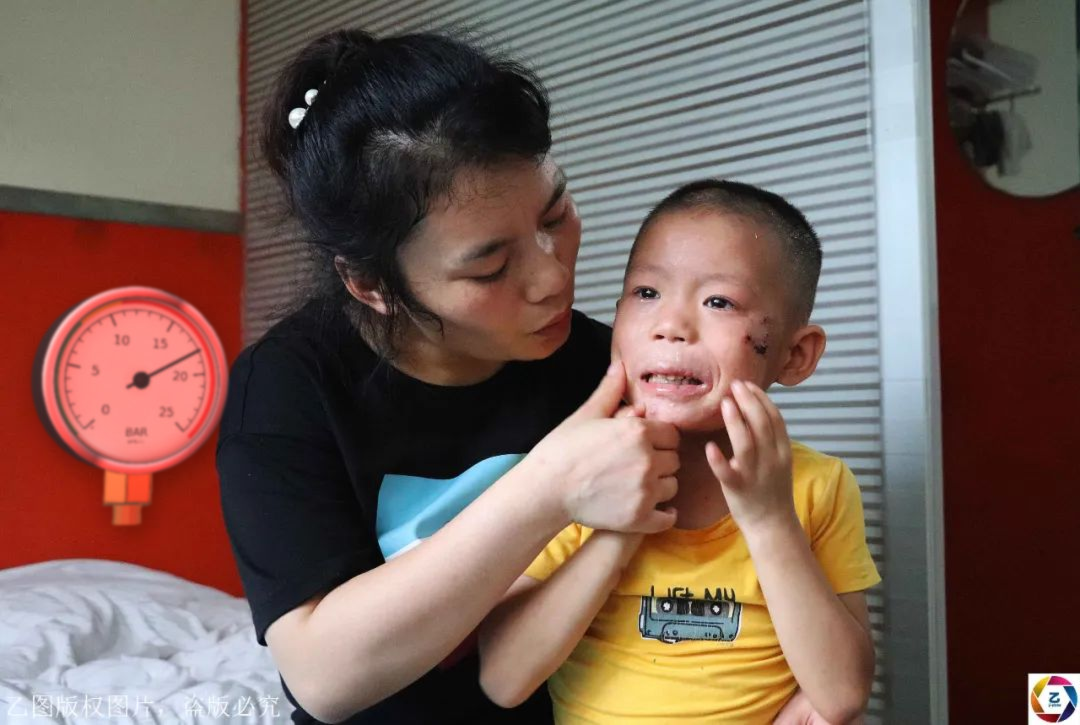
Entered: 18,bar
